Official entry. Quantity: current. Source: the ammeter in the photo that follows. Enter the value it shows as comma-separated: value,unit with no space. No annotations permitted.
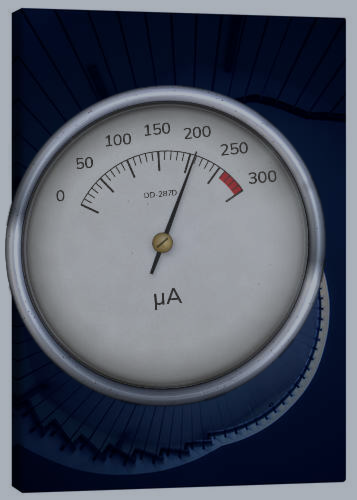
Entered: 210,µA
